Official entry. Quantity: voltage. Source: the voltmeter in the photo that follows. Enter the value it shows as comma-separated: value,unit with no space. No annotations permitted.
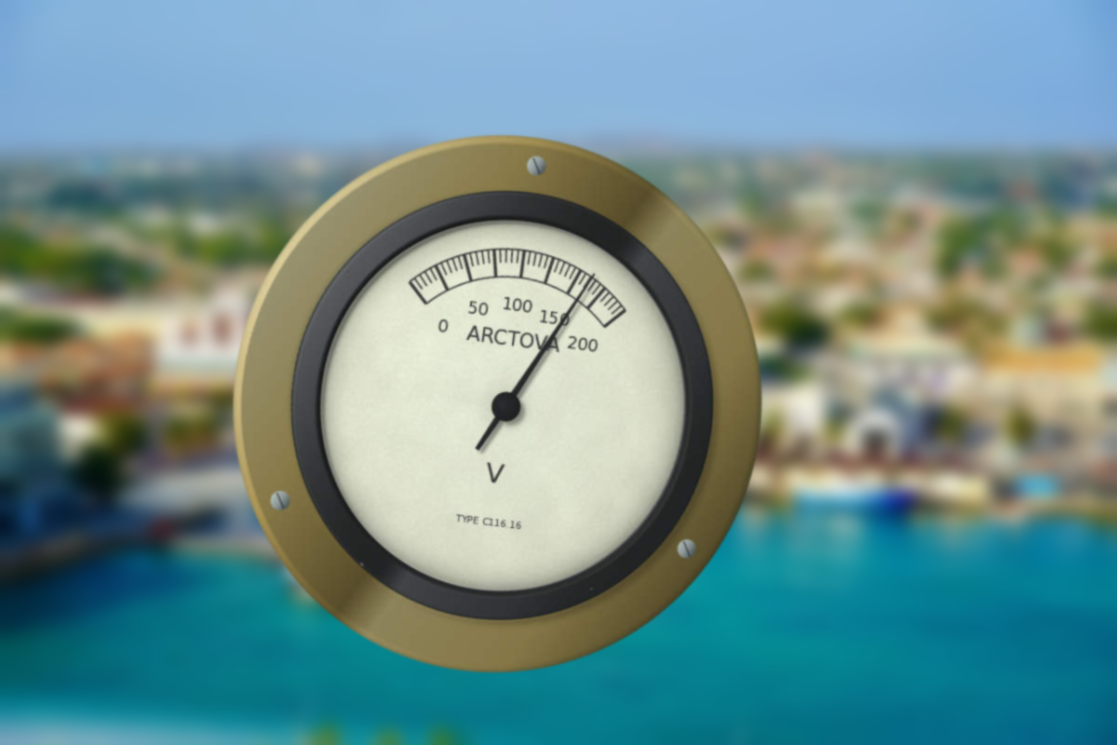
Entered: 160,V
